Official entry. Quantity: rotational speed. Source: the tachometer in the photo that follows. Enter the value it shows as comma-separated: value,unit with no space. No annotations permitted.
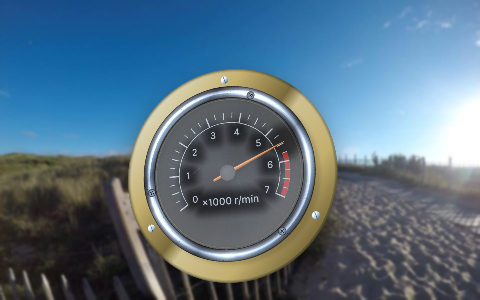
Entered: 5500,rpm
